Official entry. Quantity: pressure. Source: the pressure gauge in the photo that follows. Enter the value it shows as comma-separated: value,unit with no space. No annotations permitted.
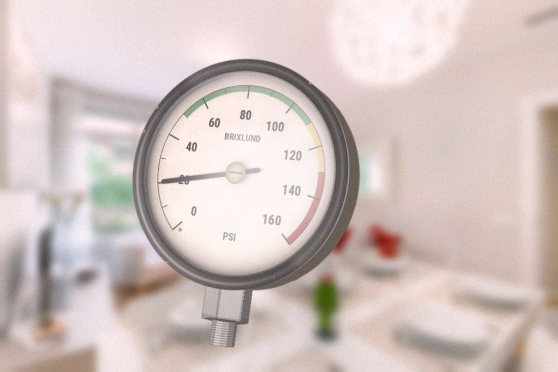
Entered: 20,psi
